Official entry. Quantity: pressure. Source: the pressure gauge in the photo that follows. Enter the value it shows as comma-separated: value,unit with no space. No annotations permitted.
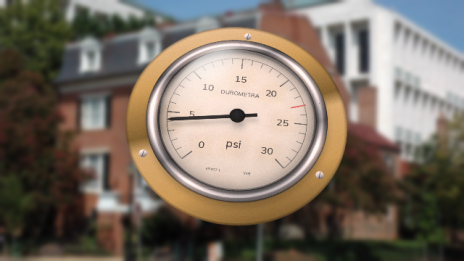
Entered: 4,psi
